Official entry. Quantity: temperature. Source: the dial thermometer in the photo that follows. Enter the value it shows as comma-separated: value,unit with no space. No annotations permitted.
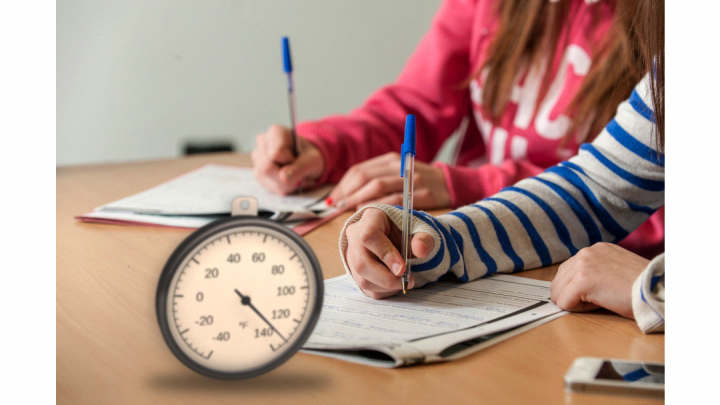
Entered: 132,°F
